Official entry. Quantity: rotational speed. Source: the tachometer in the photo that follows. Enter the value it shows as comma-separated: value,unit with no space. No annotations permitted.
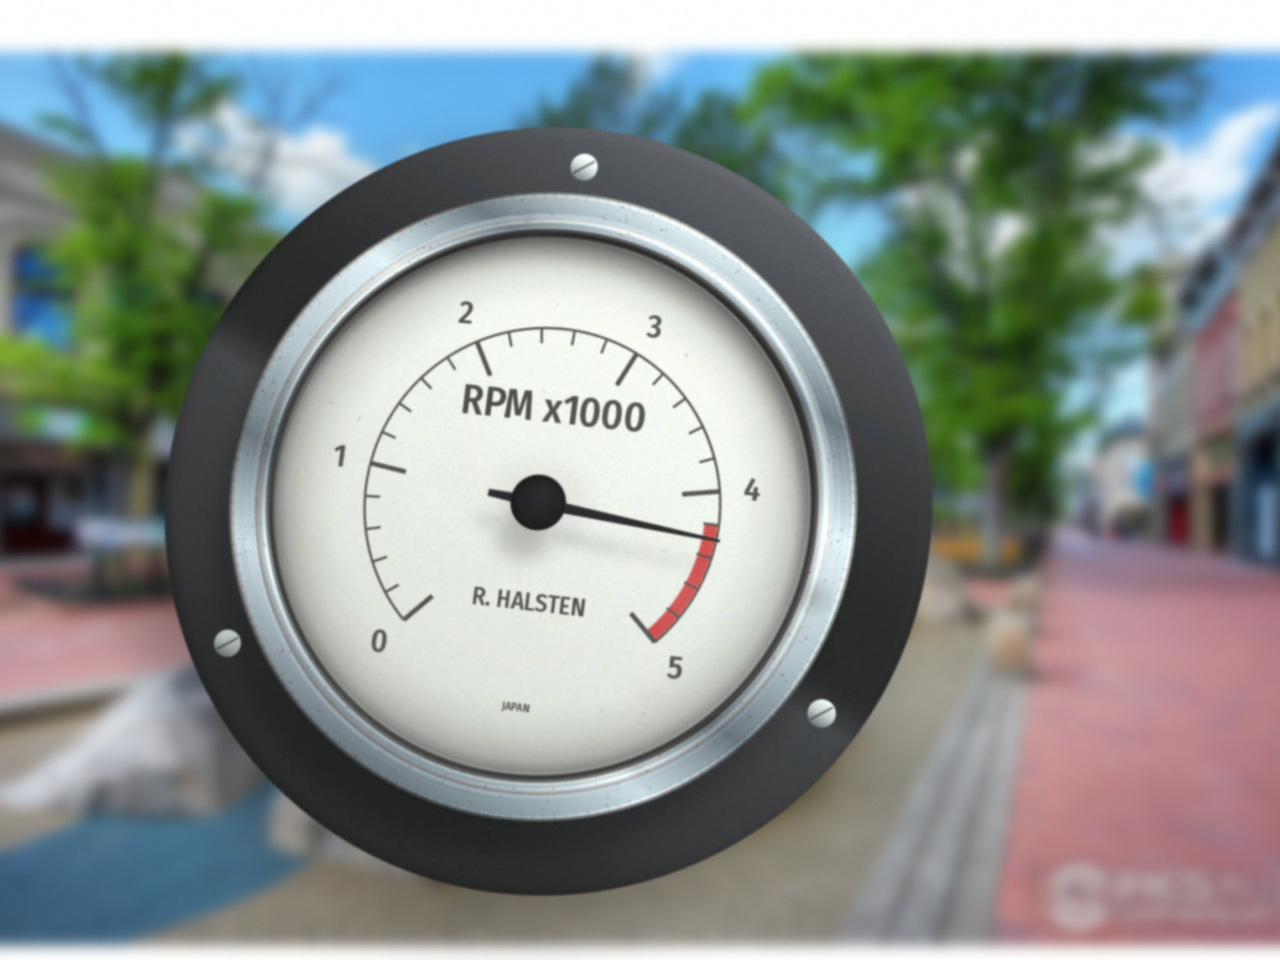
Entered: 4300,rpm
